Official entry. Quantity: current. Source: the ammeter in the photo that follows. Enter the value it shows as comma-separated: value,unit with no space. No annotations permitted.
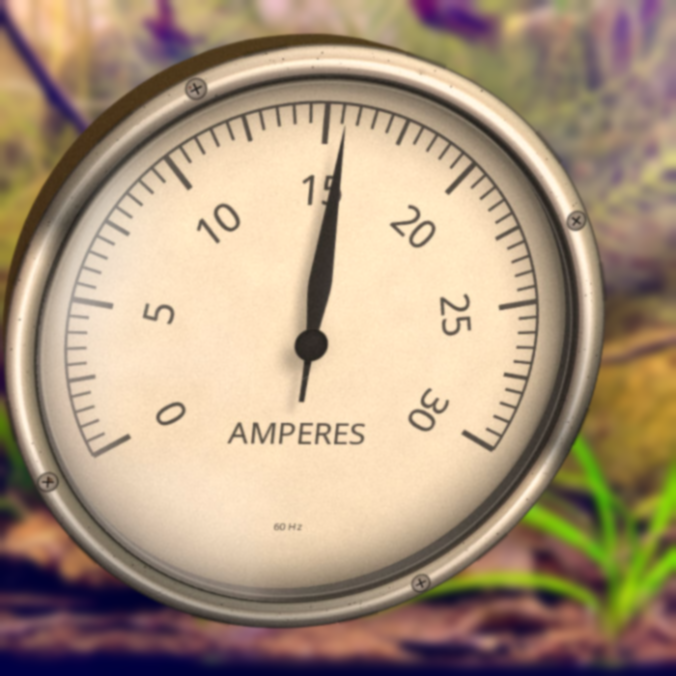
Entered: 15.5,A
